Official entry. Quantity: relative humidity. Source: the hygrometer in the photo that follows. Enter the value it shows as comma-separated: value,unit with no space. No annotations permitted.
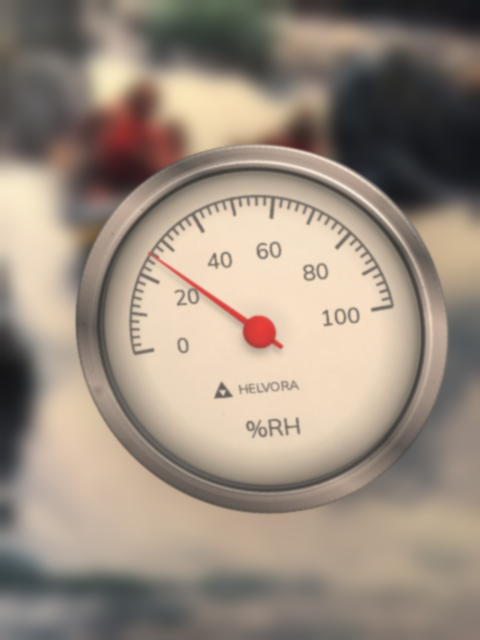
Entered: 26,%
